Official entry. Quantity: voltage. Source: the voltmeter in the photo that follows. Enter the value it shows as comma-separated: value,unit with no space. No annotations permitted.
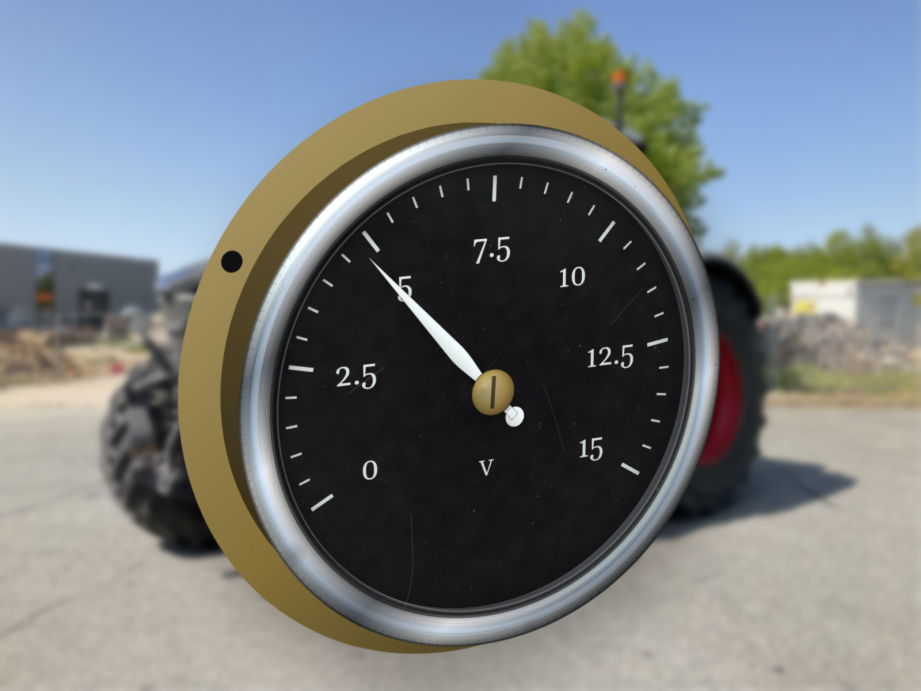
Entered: 4.75,V
